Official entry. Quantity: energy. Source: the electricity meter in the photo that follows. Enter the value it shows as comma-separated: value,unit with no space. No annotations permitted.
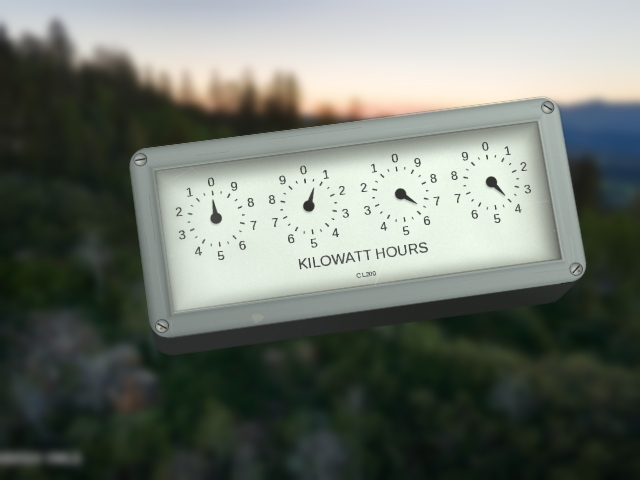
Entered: 64,kWh
